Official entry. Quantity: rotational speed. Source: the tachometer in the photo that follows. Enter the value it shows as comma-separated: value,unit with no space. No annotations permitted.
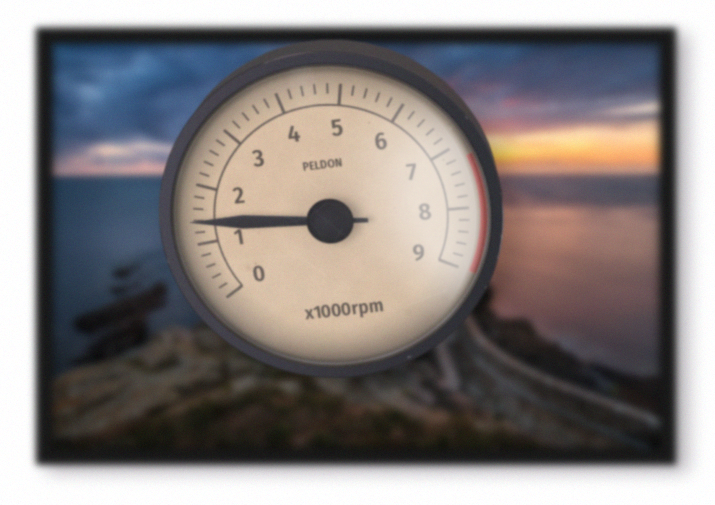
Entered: 1400,rpm
